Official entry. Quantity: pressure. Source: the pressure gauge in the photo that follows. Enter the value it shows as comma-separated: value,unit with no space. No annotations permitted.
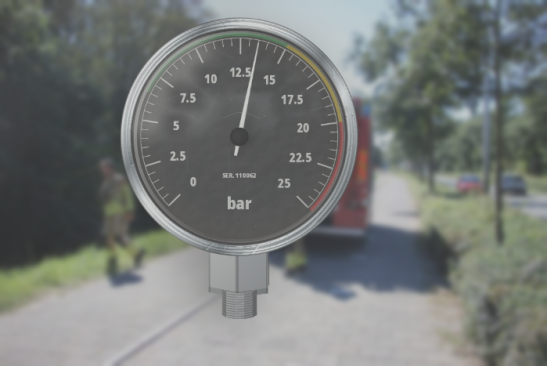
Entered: 13.5,bar
